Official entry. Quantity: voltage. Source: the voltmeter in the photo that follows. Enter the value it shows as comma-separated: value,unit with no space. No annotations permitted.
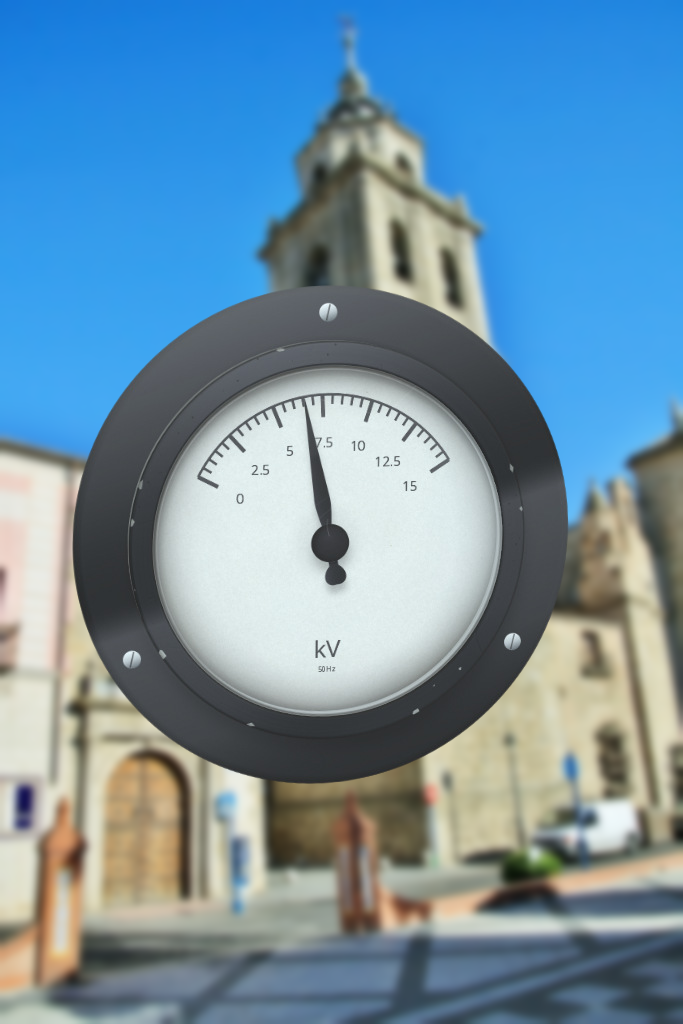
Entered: 6.5,kV
